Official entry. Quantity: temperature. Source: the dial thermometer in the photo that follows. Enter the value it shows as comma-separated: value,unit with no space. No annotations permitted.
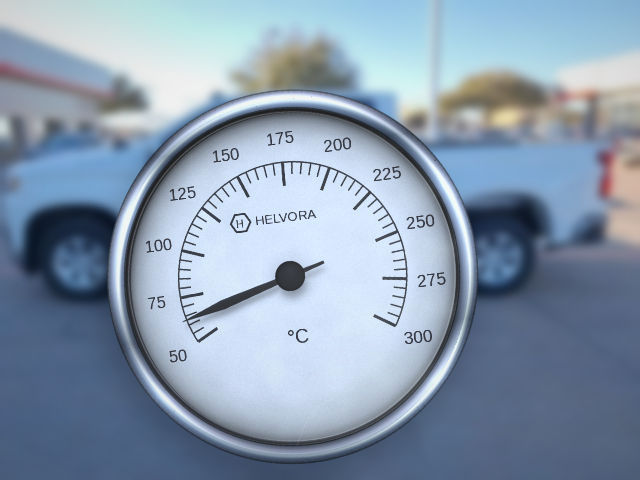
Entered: 62.5,°C
